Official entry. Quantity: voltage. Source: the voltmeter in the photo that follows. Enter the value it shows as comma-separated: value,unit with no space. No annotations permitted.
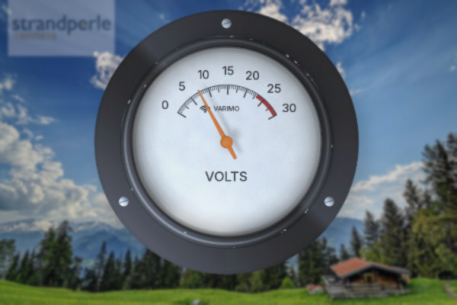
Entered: 7.5,V
